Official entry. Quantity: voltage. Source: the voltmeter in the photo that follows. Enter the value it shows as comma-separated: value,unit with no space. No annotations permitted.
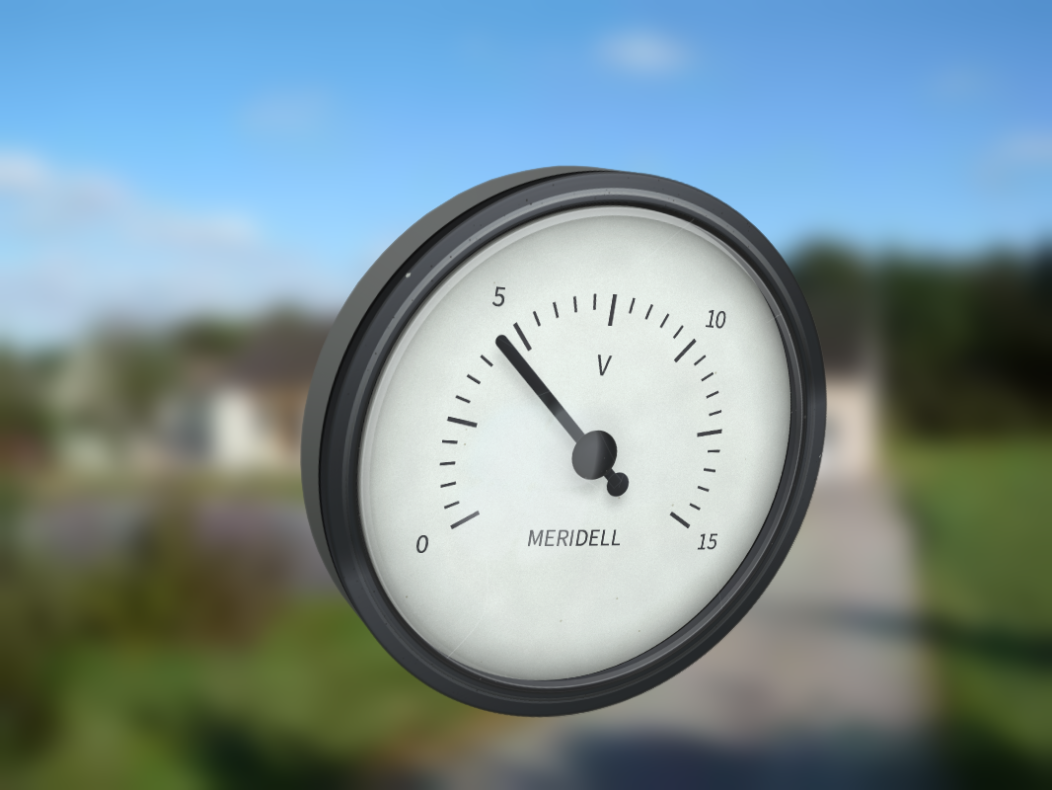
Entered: 4.5,V
